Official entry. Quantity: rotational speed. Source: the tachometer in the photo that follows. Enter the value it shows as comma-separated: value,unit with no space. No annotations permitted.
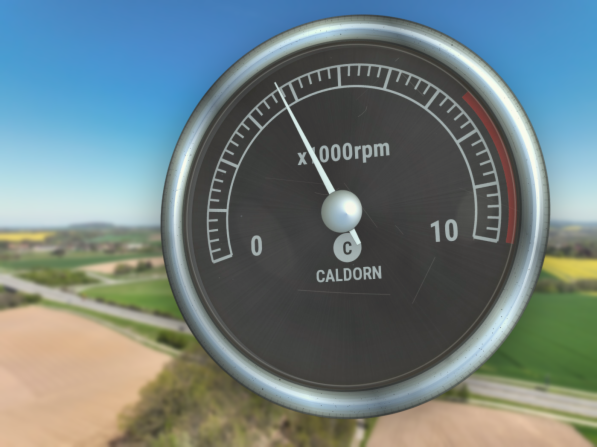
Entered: 3800,rpm
